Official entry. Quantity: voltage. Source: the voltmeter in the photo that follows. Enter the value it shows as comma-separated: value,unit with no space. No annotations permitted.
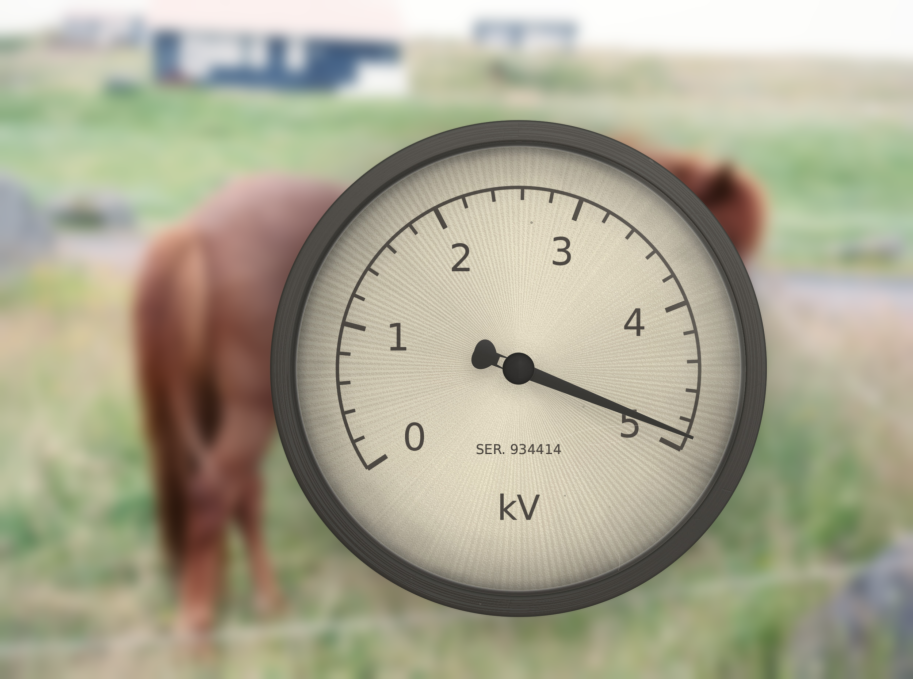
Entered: 4.9,kV
